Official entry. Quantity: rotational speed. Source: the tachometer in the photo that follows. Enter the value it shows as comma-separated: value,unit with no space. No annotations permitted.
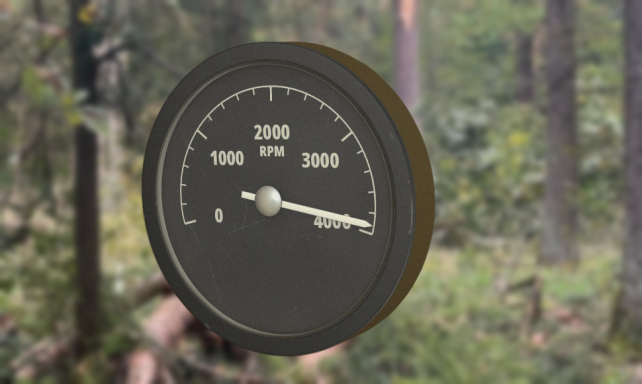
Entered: 3900,rpm
